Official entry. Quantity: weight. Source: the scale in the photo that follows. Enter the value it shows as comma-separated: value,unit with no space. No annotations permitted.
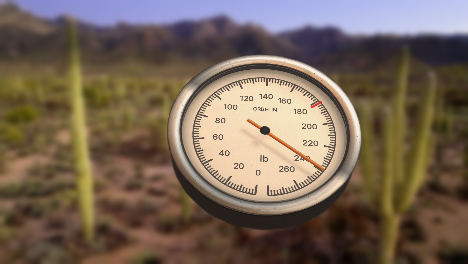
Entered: 240,lb
